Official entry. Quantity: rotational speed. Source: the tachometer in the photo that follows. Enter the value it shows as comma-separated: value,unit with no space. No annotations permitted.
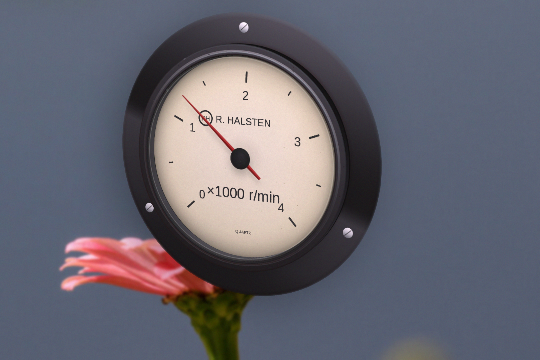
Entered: 1250,rpm
